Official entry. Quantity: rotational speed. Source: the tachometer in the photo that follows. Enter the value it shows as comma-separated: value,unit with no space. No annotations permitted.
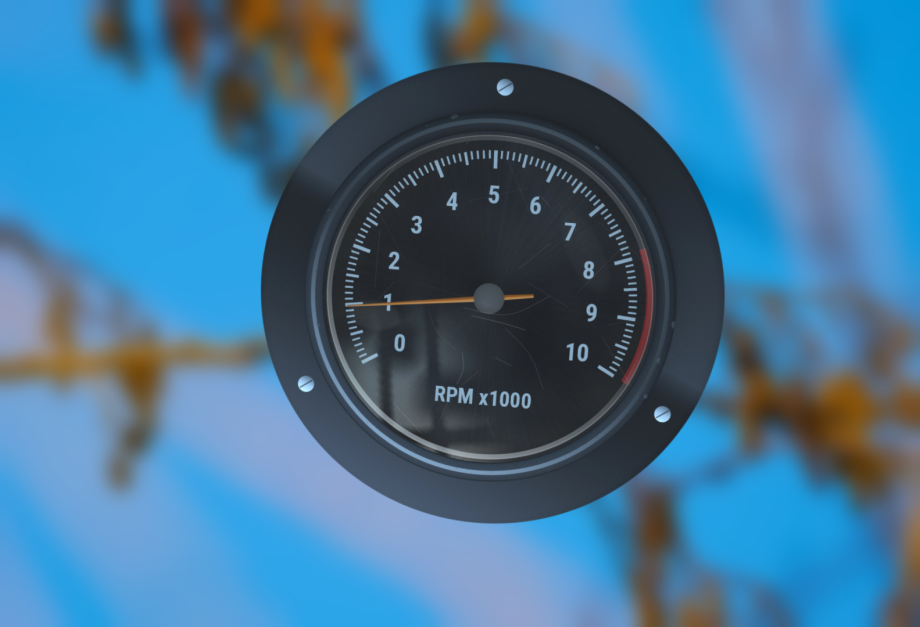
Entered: 1000,rpm
